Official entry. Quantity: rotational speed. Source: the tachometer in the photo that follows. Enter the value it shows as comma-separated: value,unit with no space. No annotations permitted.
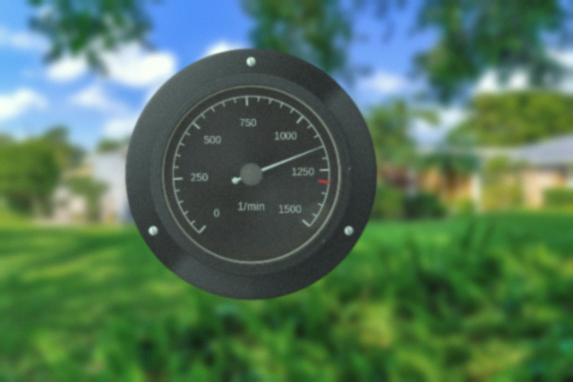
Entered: 1150,rpm
